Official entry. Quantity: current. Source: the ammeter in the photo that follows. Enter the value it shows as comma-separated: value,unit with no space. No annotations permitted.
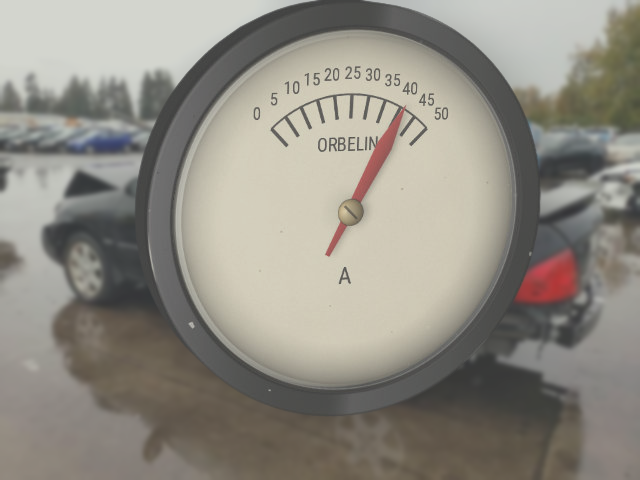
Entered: 40,A
